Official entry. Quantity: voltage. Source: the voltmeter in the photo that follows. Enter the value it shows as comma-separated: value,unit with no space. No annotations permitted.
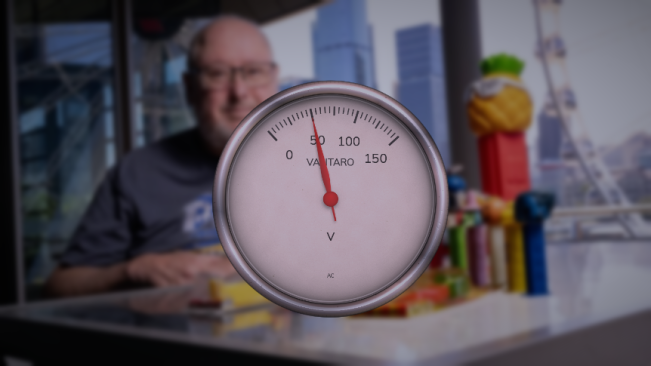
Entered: 50,V
